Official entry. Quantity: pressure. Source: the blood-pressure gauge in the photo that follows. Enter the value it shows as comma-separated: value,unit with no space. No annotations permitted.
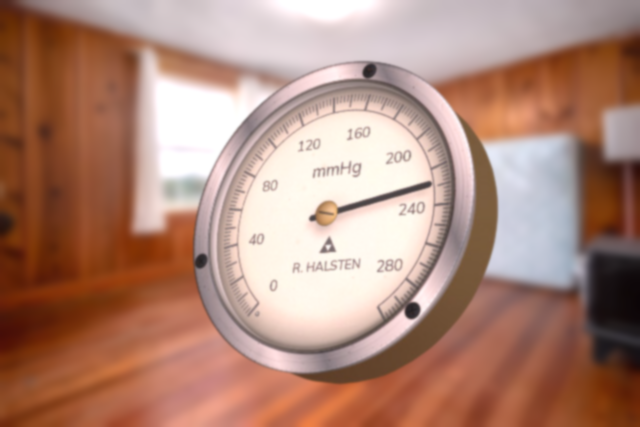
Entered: 230,mmHg
